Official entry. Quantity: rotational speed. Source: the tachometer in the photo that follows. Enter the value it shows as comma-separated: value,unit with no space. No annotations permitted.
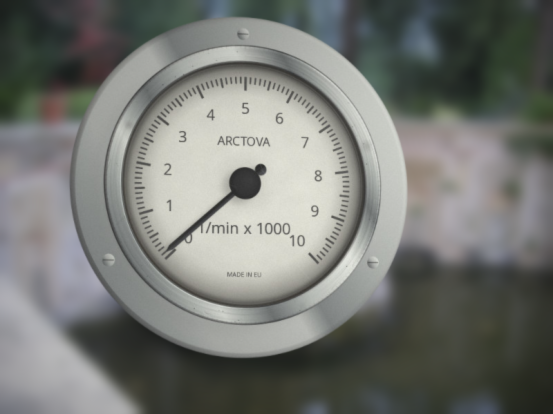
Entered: 100,rpm
